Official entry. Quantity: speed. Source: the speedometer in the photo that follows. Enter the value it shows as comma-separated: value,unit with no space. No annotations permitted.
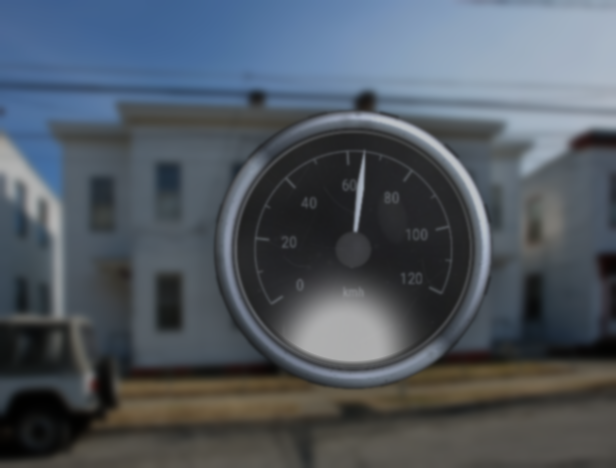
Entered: 65,km/h
